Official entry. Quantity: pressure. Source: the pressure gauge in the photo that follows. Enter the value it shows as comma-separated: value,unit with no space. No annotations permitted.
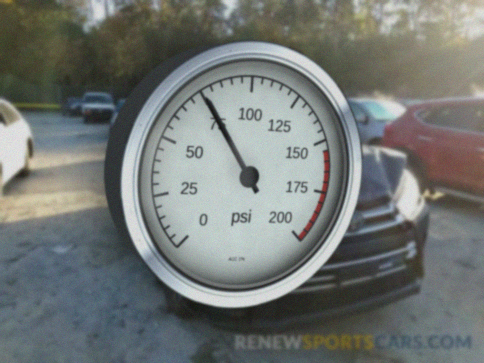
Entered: 75,psi
